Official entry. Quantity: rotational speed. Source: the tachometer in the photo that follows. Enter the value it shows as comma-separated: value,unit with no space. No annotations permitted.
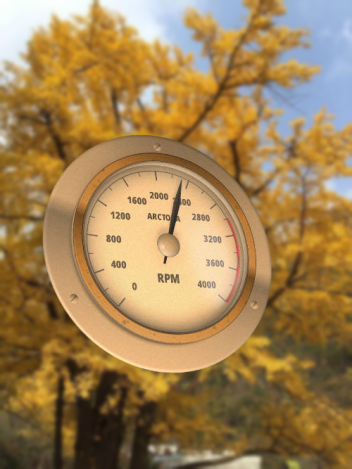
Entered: 2300,rpm
